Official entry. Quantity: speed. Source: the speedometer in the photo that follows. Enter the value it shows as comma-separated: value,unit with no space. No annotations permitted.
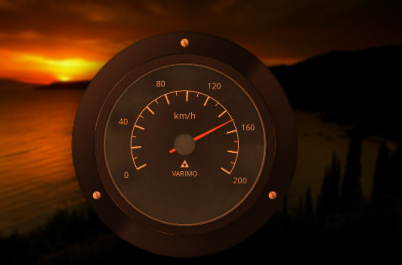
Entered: 150,km/h
